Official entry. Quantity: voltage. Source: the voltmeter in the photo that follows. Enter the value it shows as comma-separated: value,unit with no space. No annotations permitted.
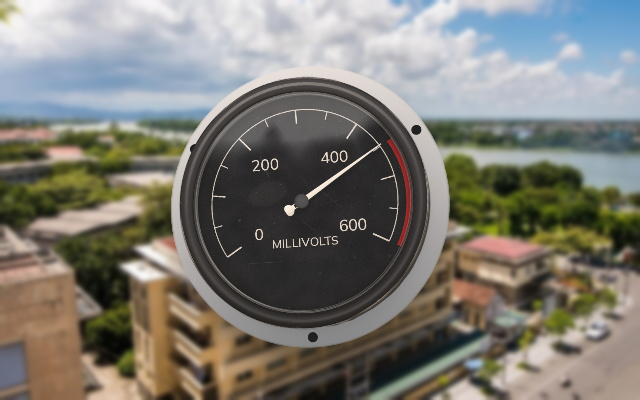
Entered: 450,mV
